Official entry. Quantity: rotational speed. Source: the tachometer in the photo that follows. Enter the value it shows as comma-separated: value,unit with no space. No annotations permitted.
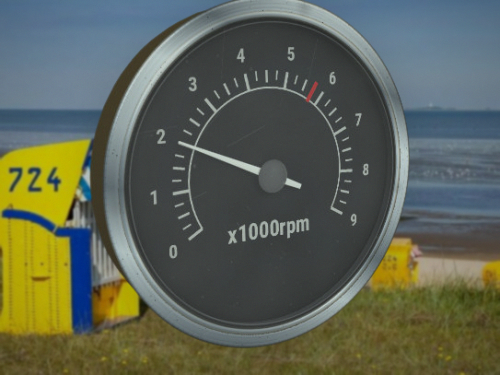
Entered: 2000,rpm
